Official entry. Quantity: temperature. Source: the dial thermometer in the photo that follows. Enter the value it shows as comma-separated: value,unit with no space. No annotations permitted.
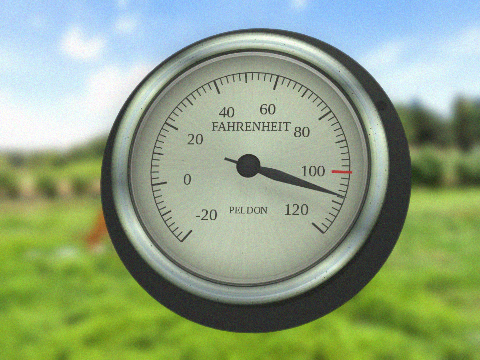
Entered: 108,°F
